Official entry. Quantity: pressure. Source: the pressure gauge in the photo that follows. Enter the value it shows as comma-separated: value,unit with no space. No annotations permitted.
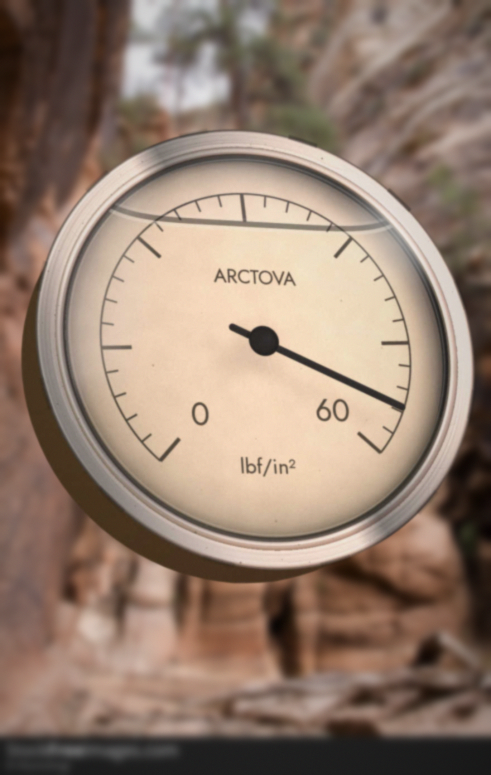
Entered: 56,psi
